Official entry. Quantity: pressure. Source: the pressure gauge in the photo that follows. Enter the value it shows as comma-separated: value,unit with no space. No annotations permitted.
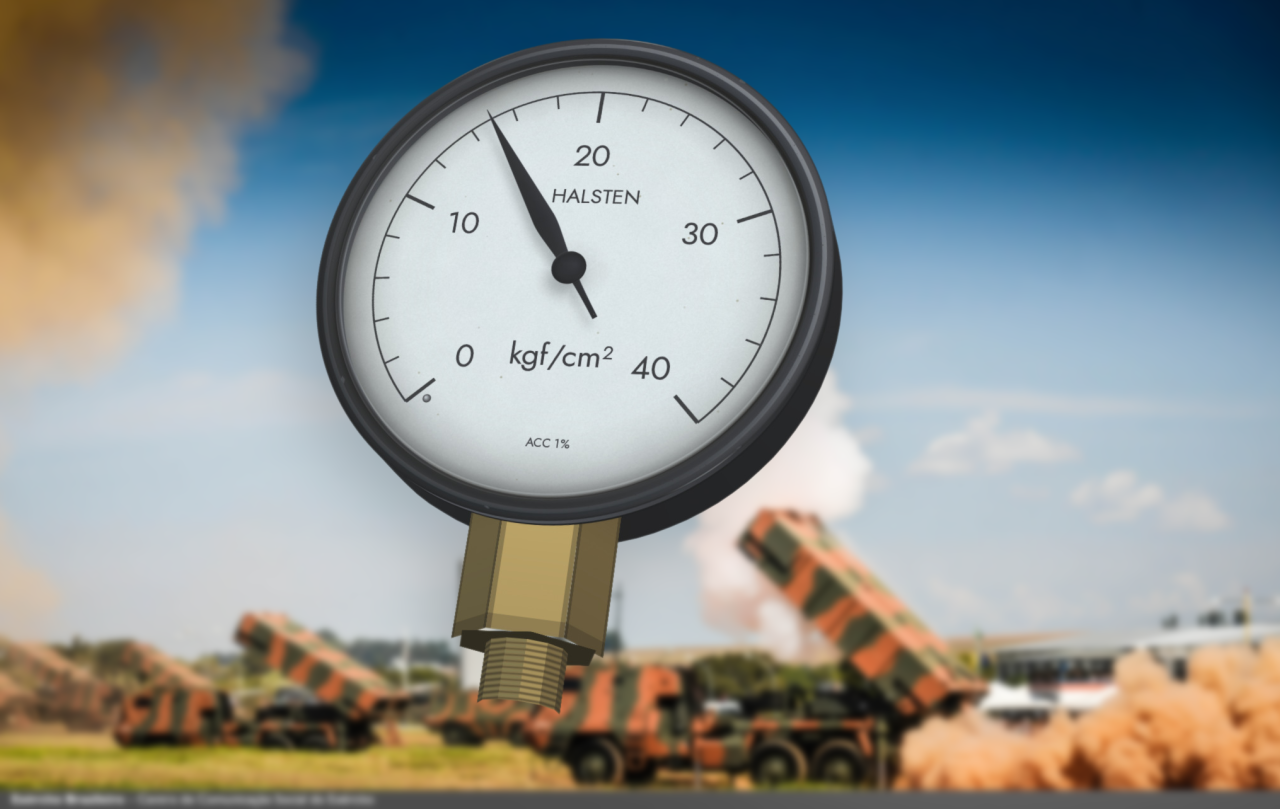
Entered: 15,kg/cm²
